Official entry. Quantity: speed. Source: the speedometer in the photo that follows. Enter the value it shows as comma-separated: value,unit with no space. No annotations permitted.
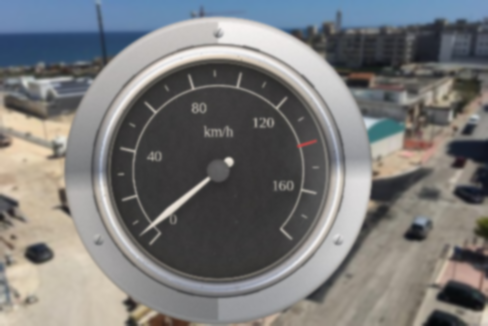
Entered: 5,km/h
